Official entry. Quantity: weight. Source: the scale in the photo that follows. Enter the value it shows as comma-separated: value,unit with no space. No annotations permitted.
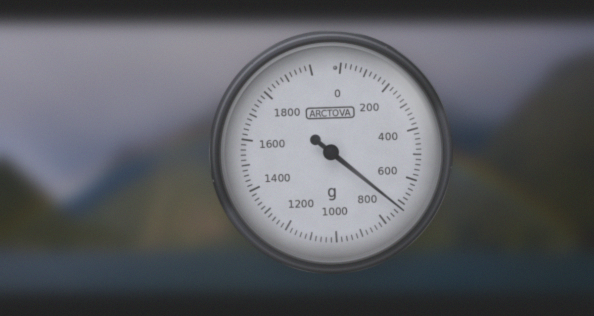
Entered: 720,g
